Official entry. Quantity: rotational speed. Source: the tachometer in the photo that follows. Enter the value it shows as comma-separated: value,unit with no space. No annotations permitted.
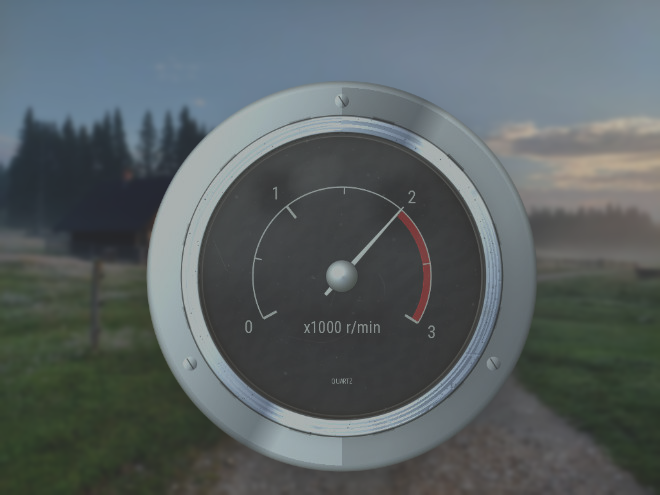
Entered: 2000,rpm
